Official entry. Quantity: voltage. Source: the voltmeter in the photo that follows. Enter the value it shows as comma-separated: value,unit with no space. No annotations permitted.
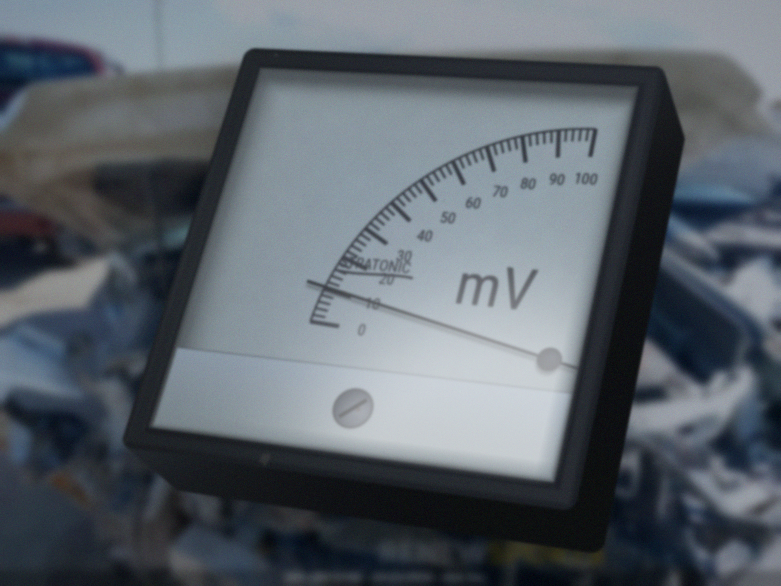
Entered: 10,mV
